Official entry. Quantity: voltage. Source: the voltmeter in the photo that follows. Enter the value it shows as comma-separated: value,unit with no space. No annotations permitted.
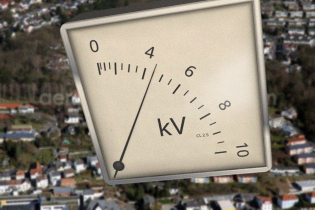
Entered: 4.5,kV
